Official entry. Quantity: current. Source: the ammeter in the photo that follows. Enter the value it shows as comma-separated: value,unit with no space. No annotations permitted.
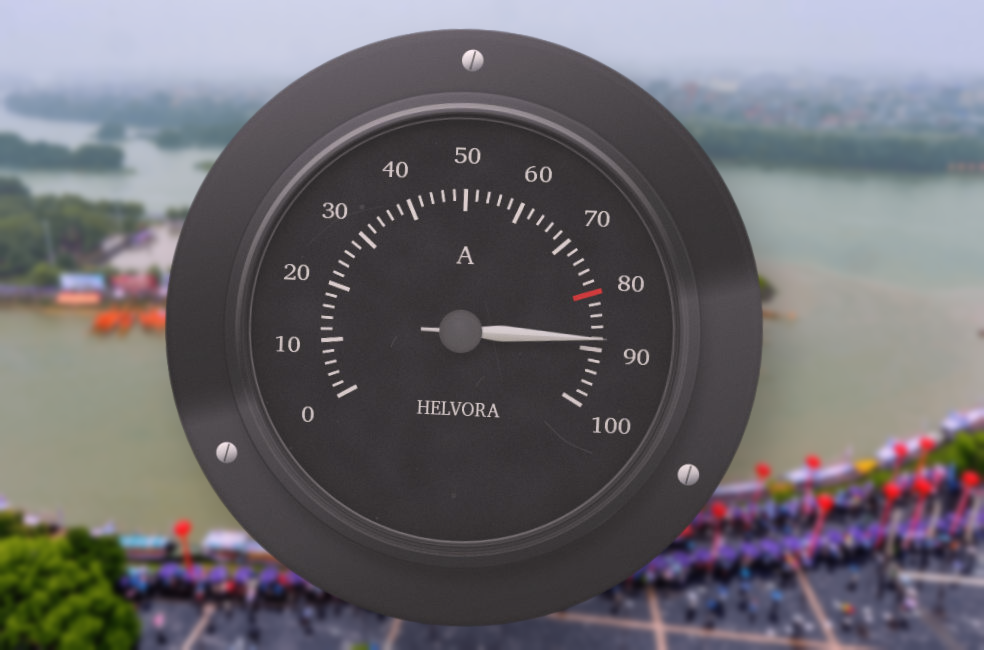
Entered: 88,A
